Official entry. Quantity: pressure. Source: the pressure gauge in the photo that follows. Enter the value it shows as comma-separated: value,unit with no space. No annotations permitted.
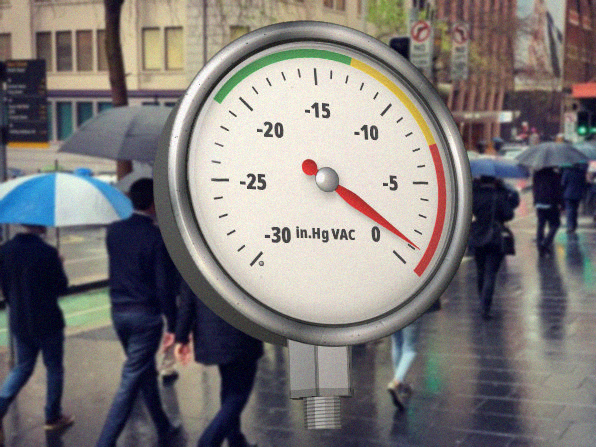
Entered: -1,inHg
